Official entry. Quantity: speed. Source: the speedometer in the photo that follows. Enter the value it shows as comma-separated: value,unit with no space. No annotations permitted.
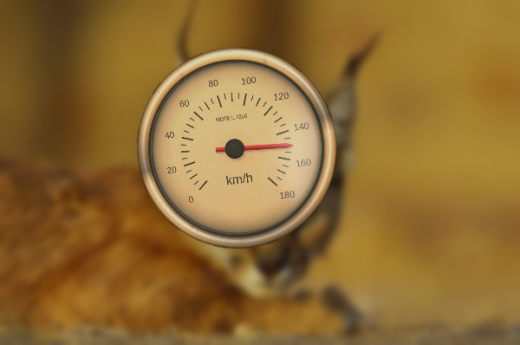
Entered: 150,km/h
